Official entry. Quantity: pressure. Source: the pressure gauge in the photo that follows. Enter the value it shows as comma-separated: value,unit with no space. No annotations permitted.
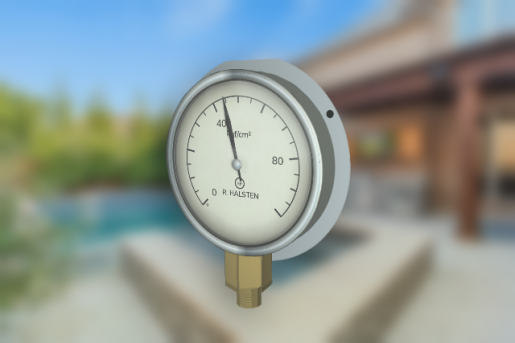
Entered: 45,kg/cm²
